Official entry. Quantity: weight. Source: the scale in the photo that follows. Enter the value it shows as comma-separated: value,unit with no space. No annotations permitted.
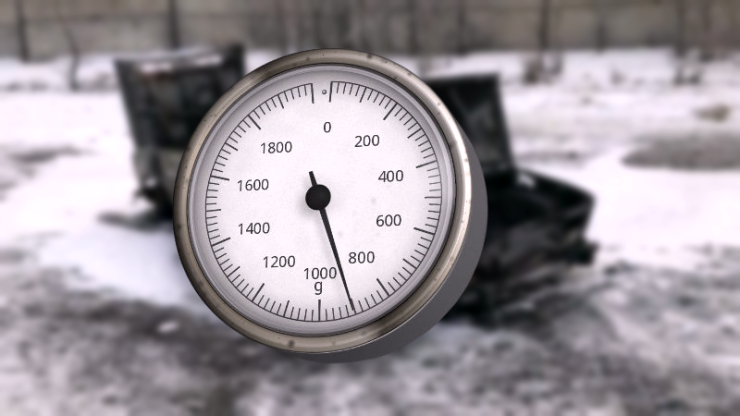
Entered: 900,g
